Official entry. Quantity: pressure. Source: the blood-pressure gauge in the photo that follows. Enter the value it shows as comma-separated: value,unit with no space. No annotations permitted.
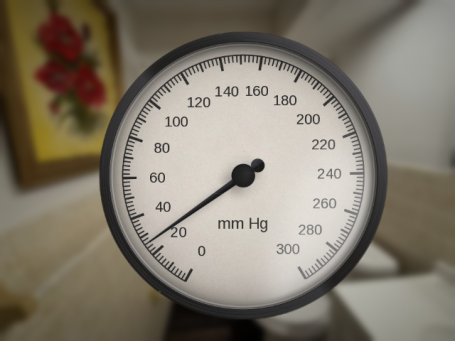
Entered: 26,mmHg
